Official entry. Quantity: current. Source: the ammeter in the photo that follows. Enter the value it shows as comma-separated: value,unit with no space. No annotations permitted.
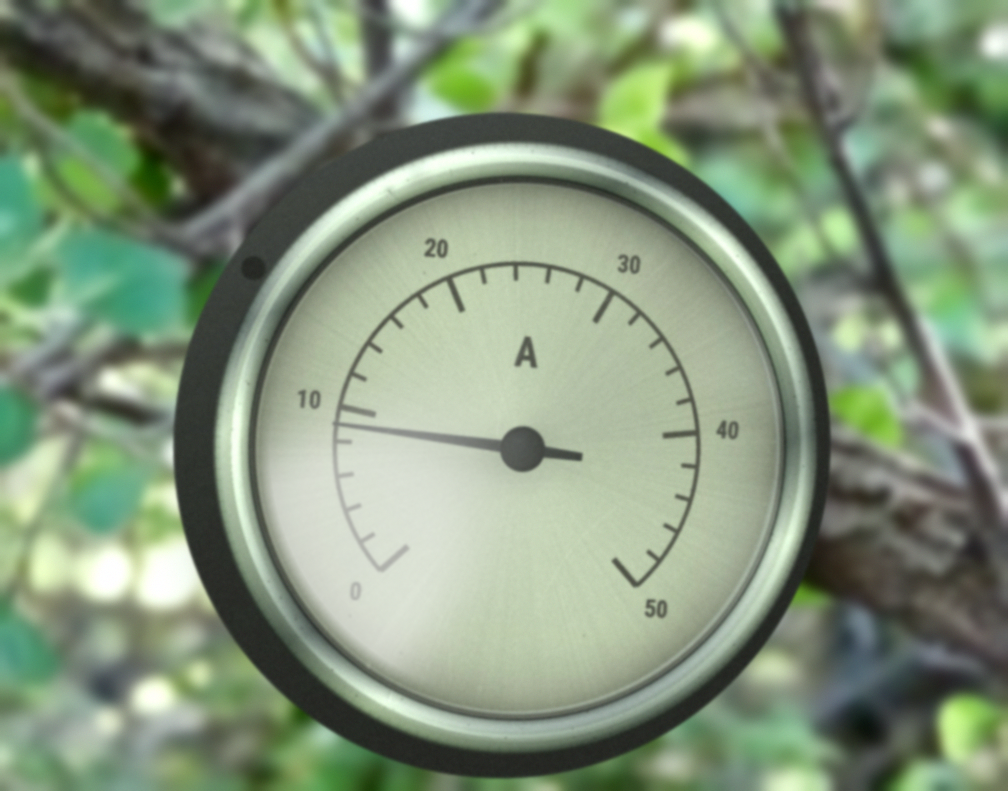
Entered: 9,A
